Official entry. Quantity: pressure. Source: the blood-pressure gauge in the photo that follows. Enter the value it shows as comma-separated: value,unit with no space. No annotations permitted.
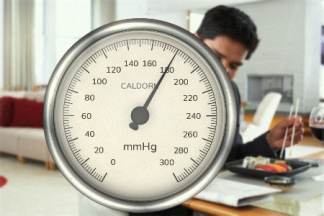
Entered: 180,mmHg
